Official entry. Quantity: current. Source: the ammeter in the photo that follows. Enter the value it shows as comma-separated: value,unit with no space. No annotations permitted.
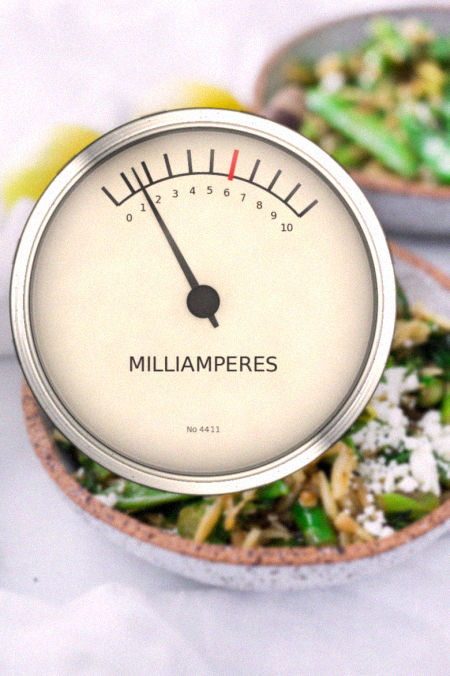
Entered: 1.5,mA
